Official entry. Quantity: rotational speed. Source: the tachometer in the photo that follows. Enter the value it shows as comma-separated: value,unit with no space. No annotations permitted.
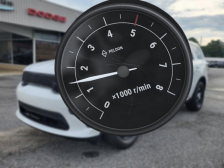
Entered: 1500,rpm
